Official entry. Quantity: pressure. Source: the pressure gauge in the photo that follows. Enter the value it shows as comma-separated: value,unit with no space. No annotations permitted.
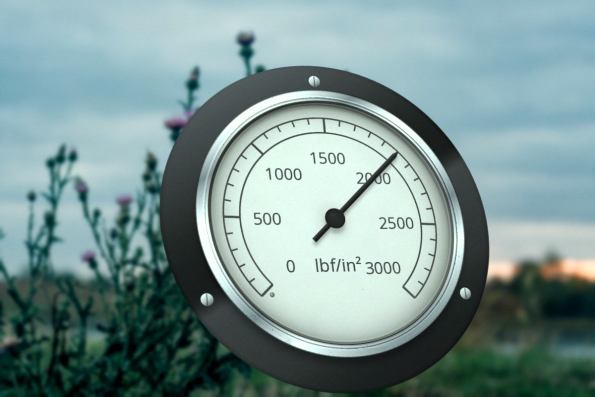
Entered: 2000,psi
